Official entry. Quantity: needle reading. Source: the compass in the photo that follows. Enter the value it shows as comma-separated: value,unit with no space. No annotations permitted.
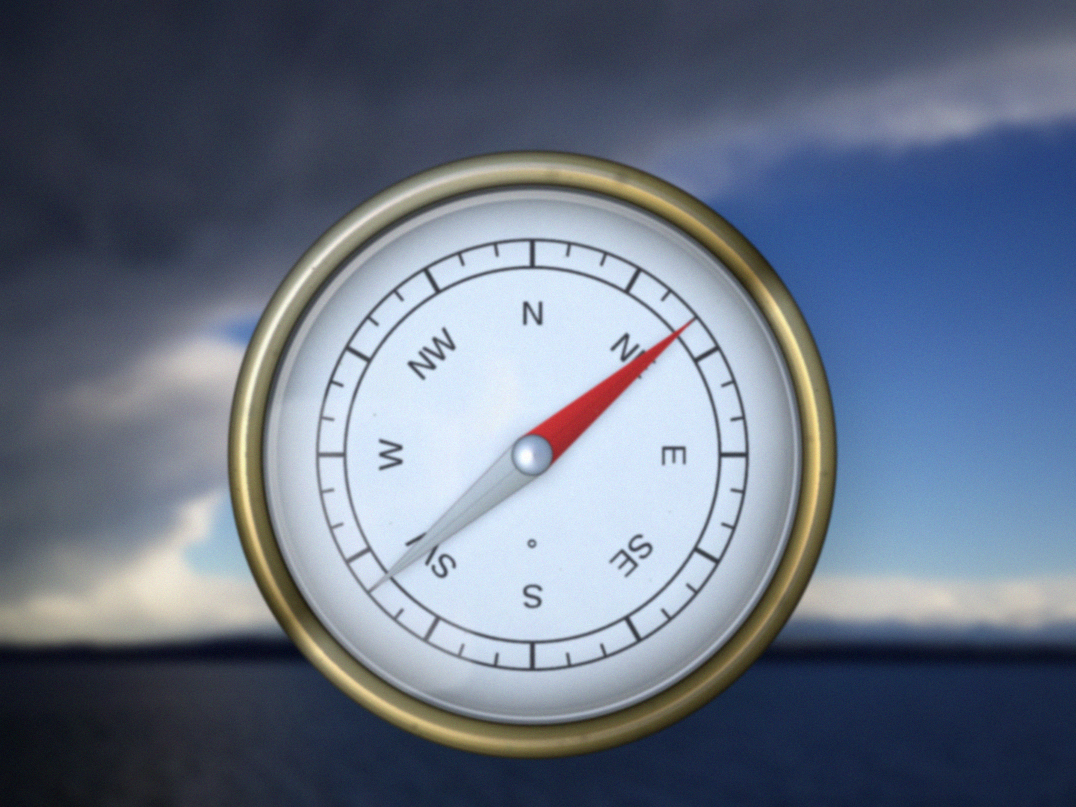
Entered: 50,°
